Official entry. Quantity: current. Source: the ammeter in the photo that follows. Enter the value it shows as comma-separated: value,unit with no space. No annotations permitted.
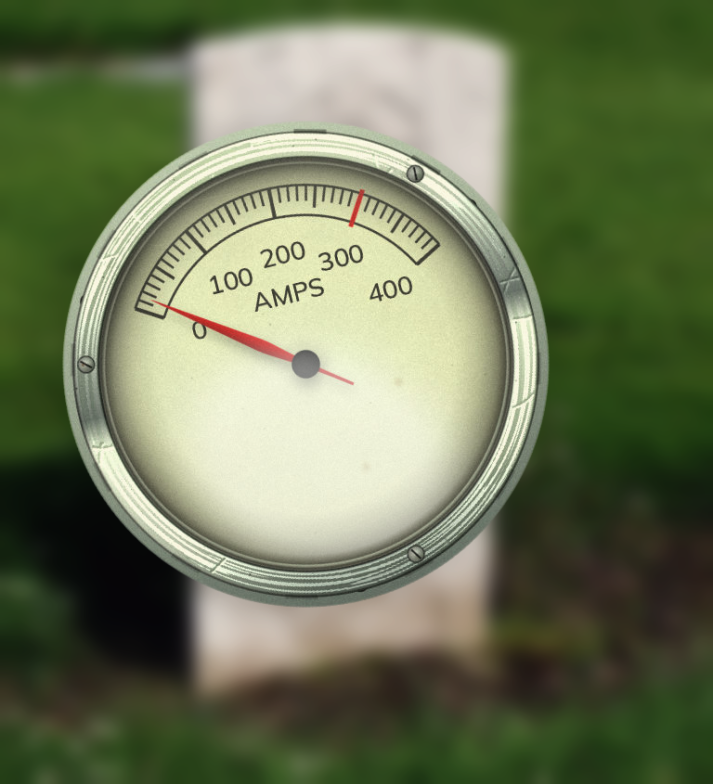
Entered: 15,A
